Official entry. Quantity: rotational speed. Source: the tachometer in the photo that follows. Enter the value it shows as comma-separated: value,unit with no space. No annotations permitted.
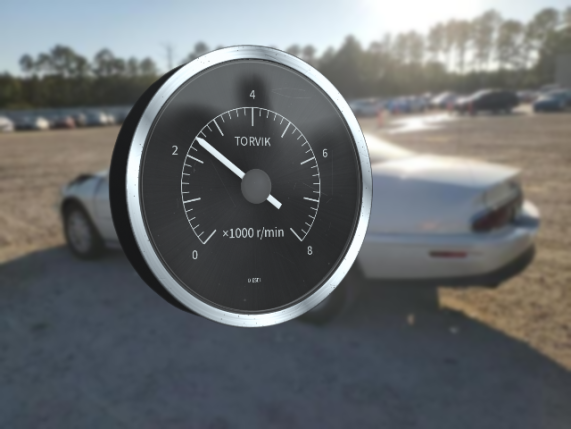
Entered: 2400,rpm
